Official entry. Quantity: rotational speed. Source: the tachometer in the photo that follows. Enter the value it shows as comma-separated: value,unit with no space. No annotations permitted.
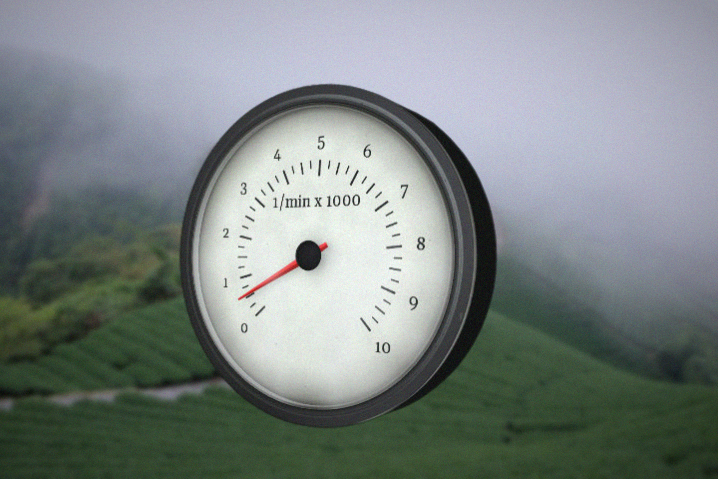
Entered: 500,rpm
